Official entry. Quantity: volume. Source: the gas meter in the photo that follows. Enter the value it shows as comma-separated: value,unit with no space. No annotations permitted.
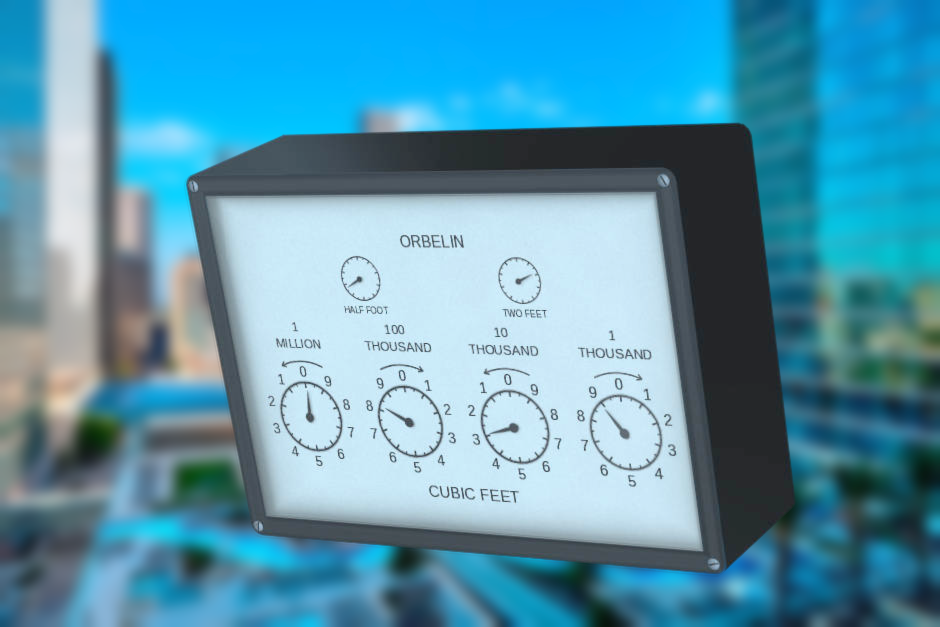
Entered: 982900,ft³
